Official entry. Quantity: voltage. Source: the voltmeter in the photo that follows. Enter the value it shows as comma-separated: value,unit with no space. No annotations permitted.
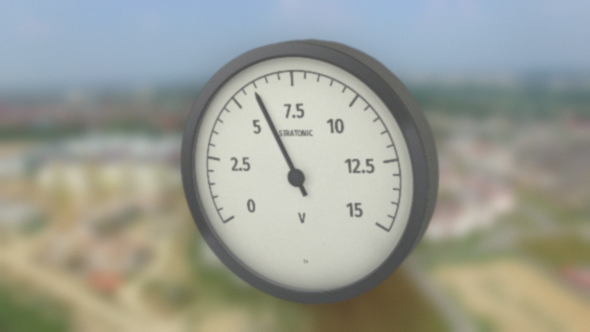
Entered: 6,V
